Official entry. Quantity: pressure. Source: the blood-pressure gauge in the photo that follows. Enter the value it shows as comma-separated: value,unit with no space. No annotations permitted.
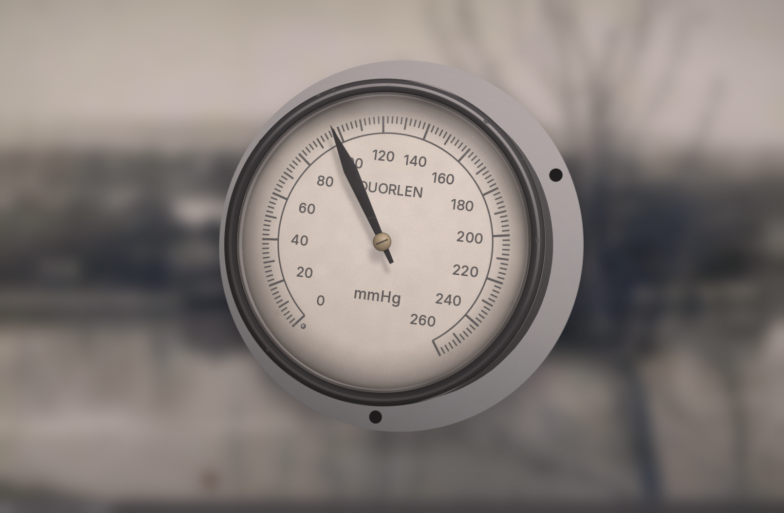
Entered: 98,mmHg
